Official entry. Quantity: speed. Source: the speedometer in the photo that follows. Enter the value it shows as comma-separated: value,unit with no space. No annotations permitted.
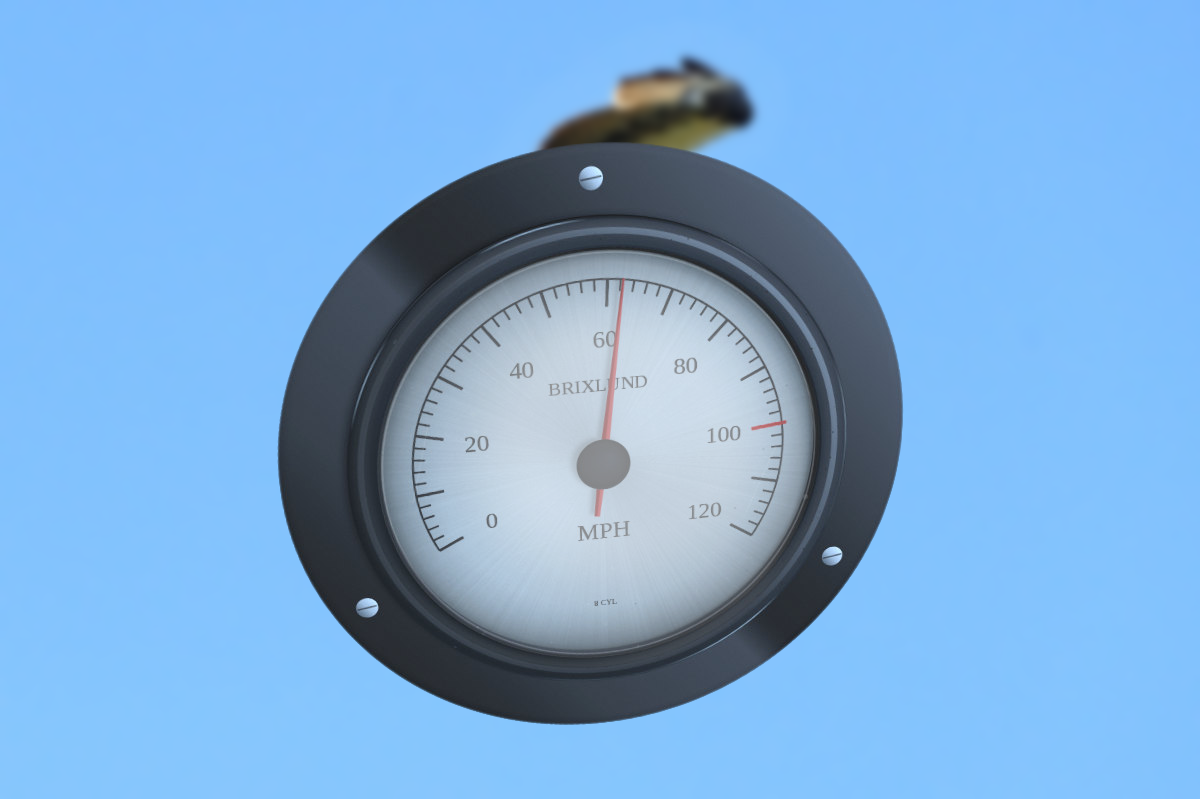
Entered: 62,mph
